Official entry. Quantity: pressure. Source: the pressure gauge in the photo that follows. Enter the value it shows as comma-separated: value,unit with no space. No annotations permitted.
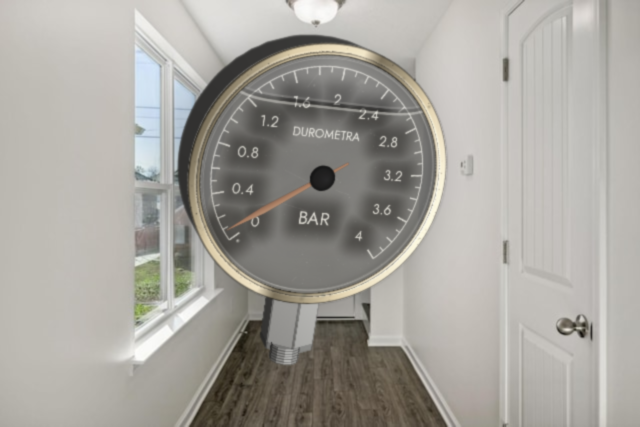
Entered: 0.1,bar
